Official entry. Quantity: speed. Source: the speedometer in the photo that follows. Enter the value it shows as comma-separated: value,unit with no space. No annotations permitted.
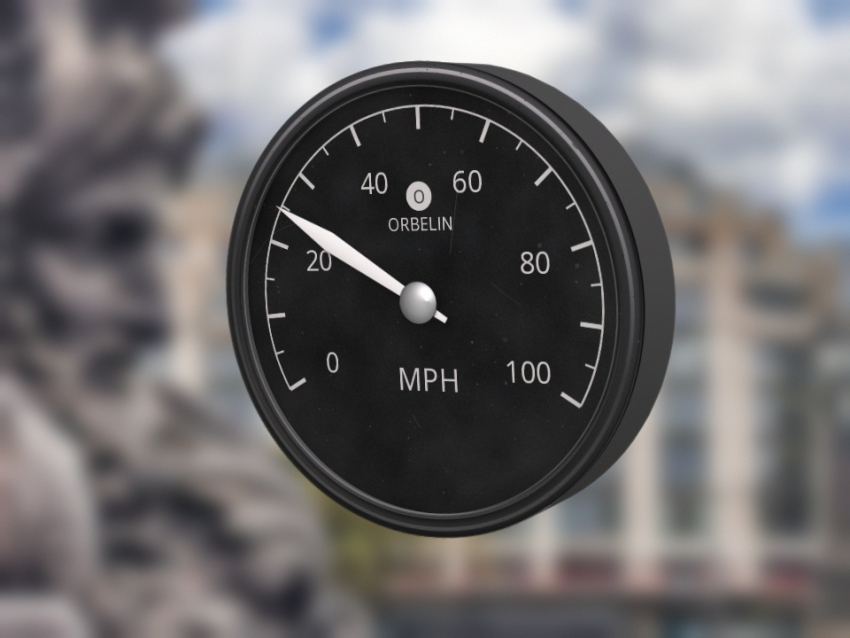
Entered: 25,mph
